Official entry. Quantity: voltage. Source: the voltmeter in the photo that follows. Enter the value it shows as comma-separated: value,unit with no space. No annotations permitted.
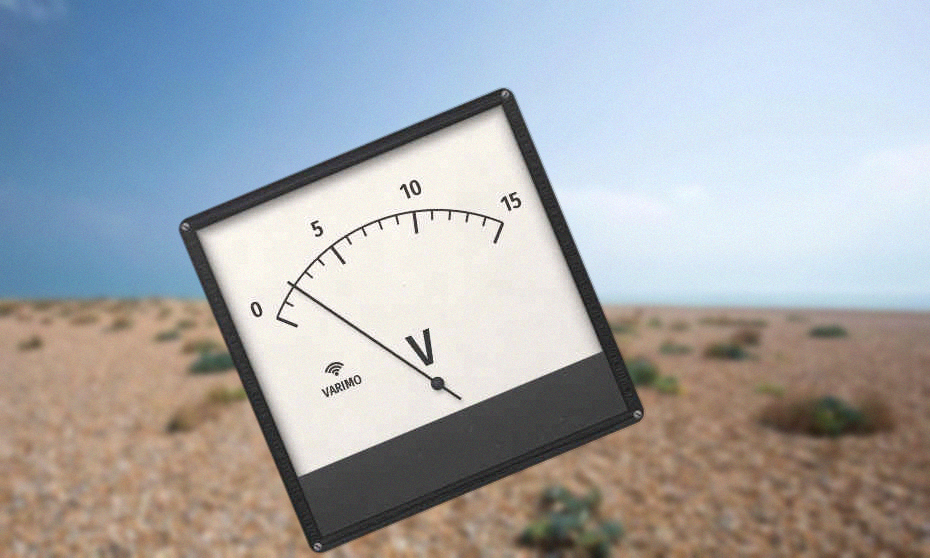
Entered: 2,V
